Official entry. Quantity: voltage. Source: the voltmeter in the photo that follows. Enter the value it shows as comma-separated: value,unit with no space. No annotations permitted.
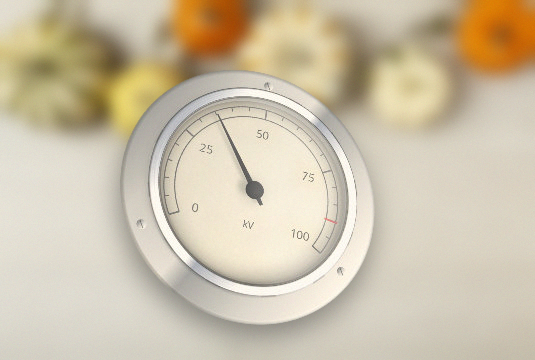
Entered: 35,kV
